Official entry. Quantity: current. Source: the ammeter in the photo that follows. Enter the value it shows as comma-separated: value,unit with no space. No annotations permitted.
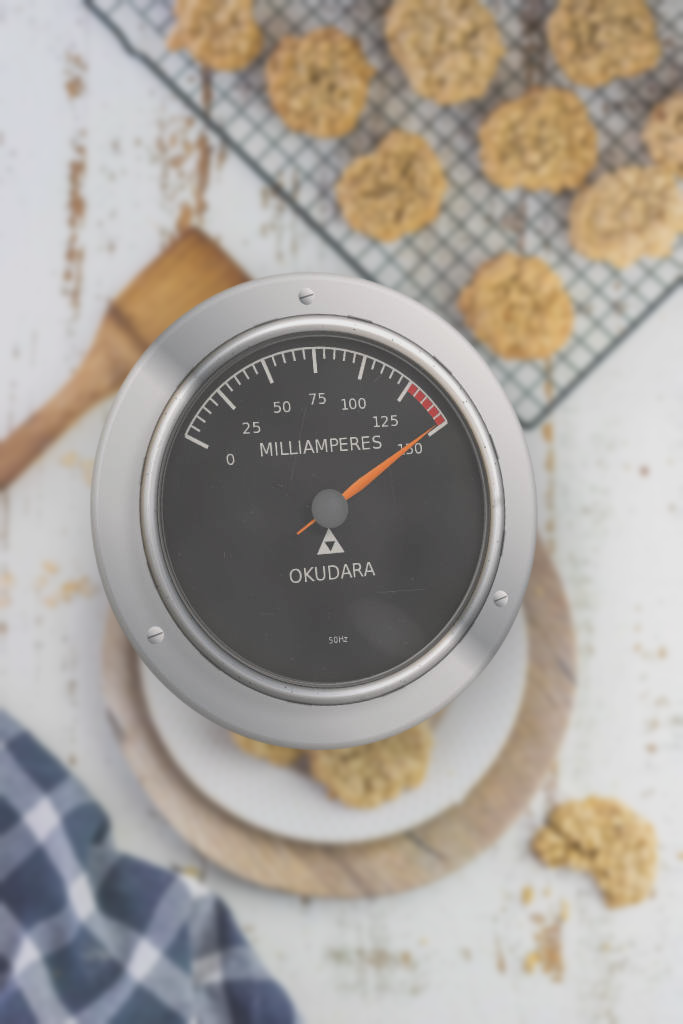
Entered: 147.5,mA
